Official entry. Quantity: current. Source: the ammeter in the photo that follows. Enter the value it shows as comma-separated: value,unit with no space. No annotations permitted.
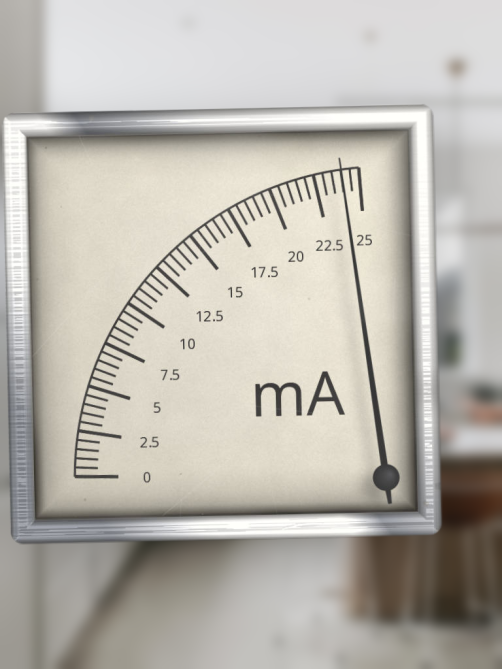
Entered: 24,mA
